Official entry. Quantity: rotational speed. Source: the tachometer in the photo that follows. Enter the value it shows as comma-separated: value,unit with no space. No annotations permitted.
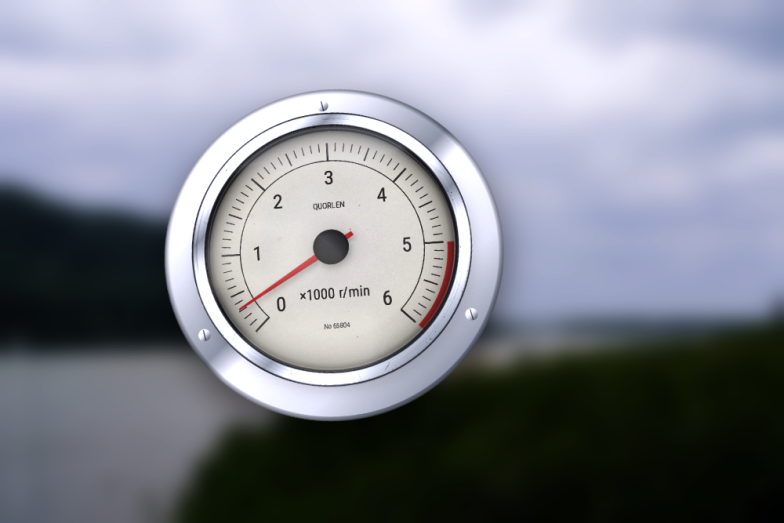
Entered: 300,rpm
